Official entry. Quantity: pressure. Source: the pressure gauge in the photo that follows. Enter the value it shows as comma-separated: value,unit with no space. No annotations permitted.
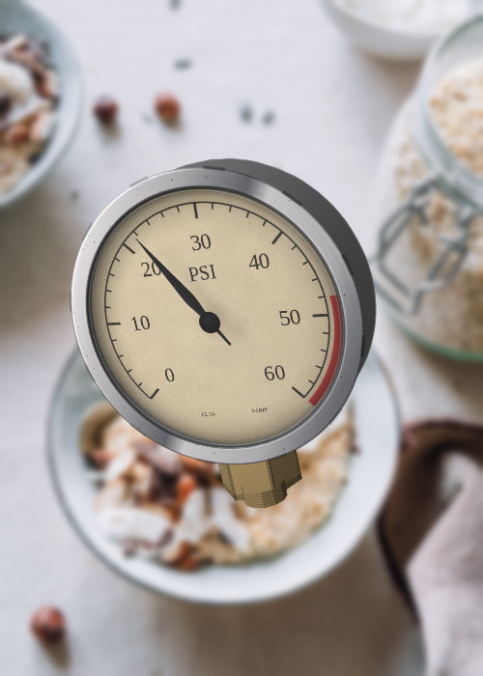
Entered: 22,psi
